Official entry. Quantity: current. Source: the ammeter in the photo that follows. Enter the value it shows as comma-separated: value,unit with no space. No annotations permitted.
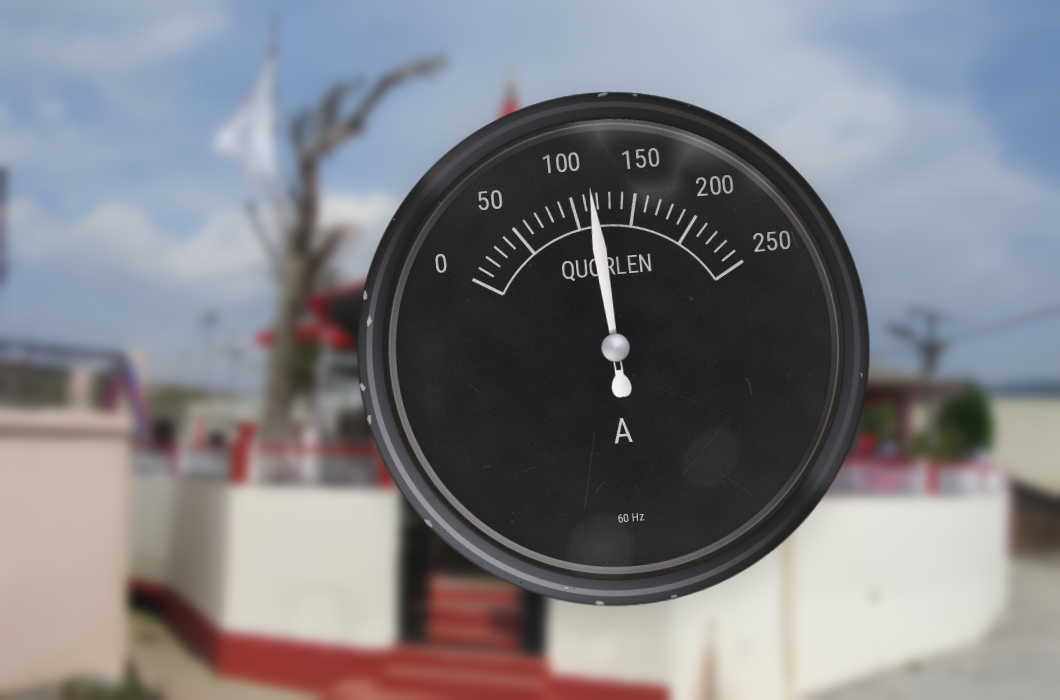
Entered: 115,A
